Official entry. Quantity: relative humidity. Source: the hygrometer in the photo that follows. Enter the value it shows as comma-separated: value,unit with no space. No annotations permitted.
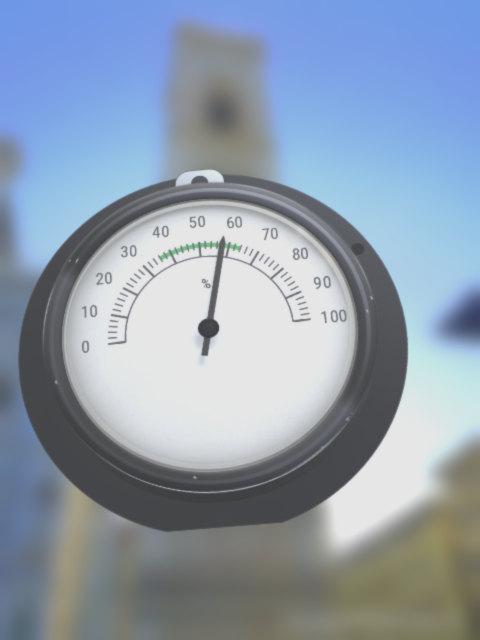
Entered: 58,%
